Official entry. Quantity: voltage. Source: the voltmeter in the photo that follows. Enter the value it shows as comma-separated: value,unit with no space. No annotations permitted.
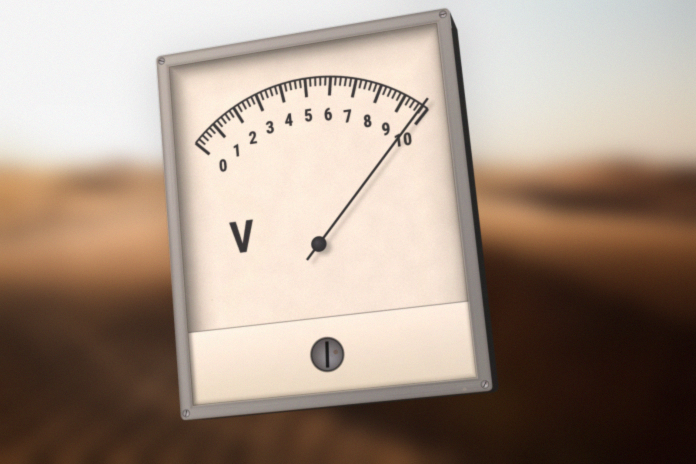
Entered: 9.8,V
